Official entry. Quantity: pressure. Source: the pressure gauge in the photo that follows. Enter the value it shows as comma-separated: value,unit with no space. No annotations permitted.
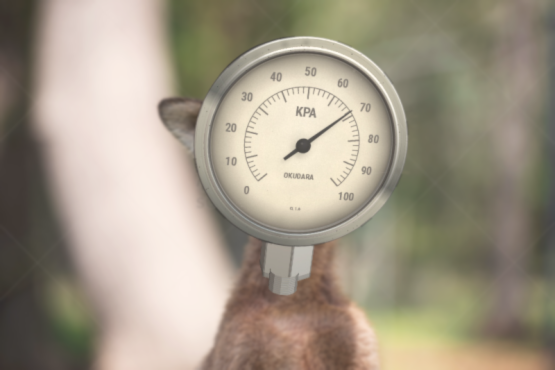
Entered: 68,kPa
